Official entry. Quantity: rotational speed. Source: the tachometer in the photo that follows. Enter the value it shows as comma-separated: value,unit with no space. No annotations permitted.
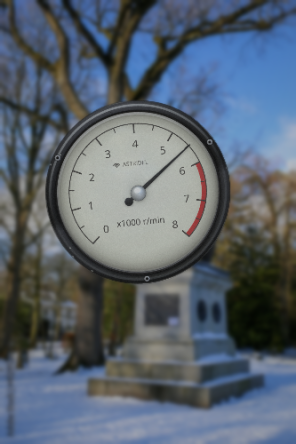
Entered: 5500,rpm
